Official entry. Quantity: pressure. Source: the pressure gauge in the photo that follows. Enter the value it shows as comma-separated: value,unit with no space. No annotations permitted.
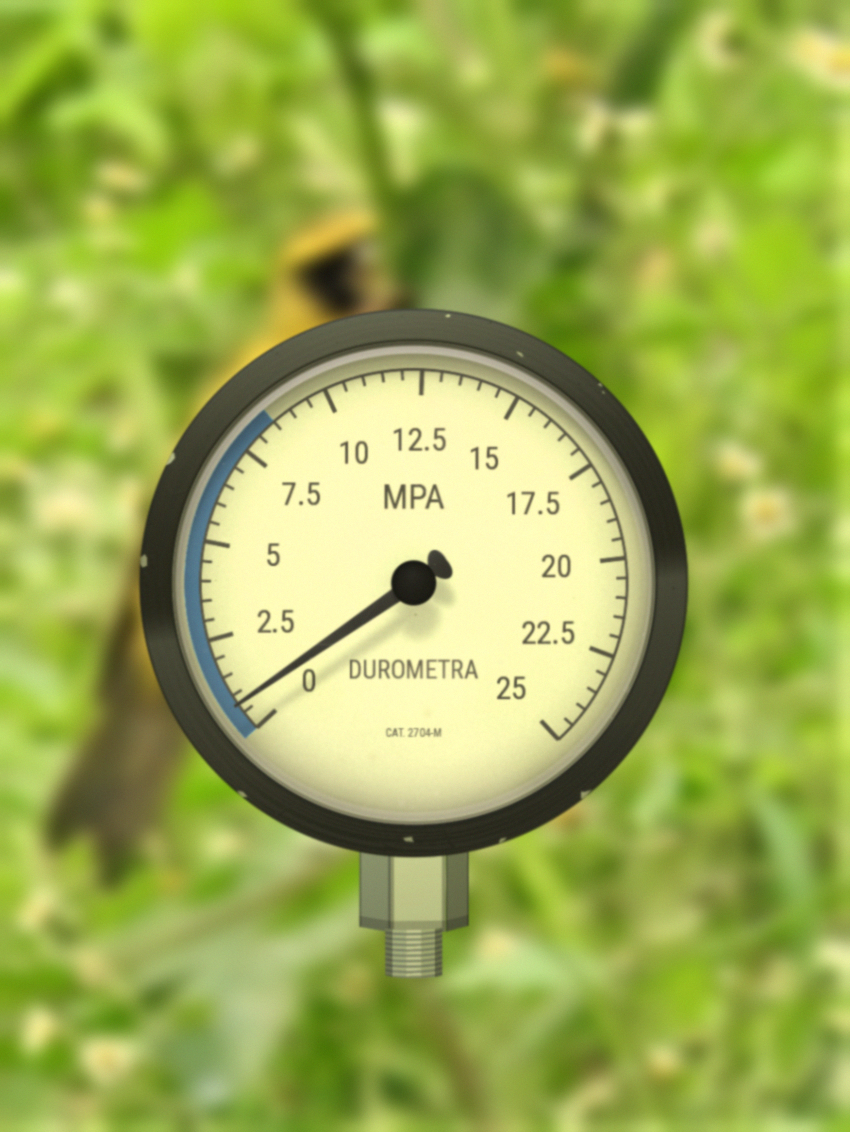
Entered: 0.75,MPa
